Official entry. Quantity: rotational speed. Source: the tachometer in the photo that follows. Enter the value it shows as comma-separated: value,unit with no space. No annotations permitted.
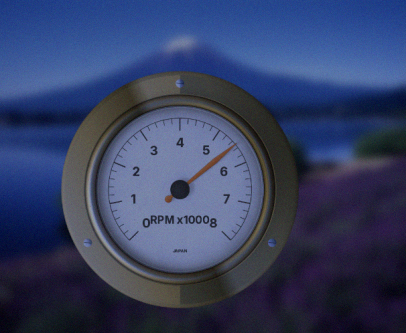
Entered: 5500,rpm
